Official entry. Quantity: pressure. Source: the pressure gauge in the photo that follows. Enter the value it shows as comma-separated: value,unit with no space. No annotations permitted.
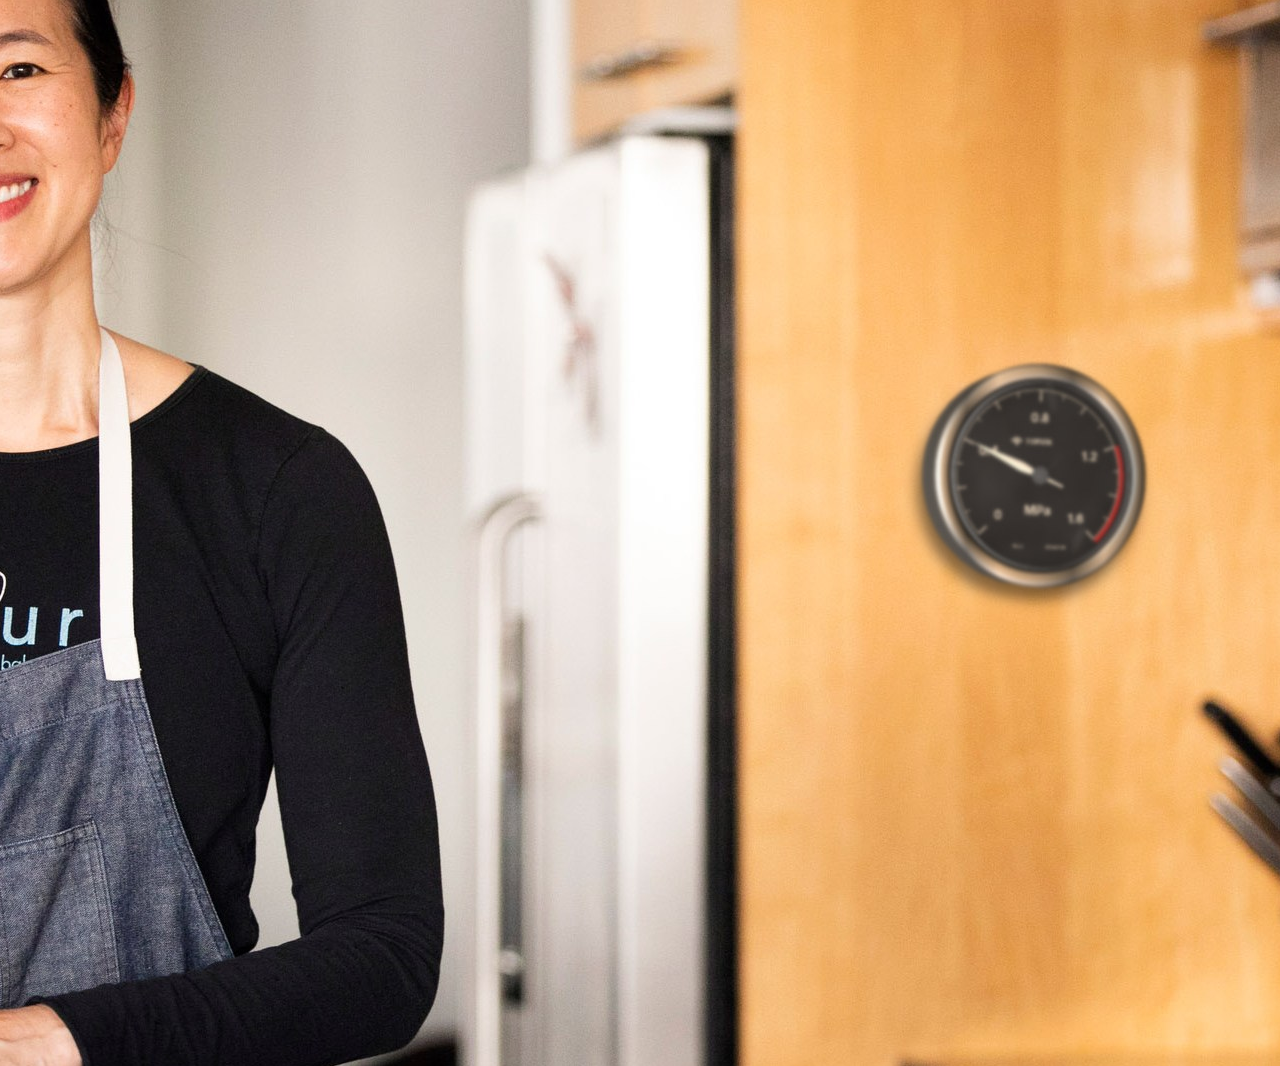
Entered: 0.4,MPa
